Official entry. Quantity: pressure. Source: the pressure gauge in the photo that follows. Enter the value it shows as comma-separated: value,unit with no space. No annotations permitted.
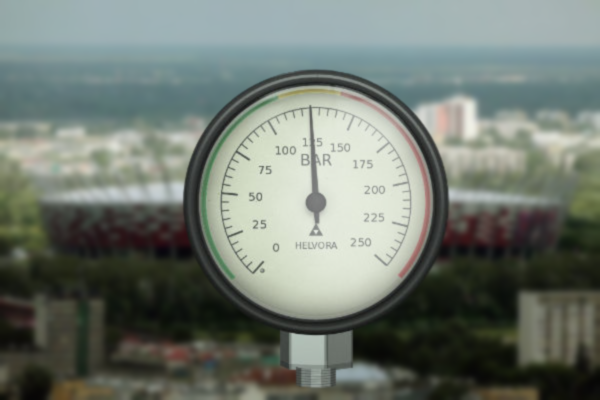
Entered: 125,bar
